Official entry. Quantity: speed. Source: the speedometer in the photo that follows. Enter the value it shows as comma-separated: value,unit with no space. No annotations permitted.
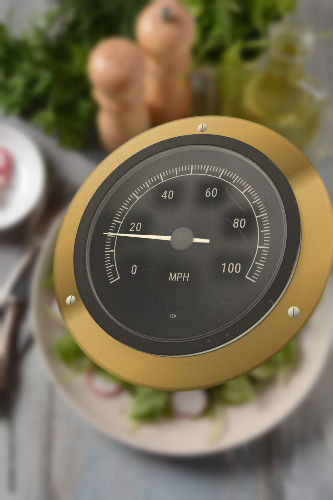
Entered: 15,mph
